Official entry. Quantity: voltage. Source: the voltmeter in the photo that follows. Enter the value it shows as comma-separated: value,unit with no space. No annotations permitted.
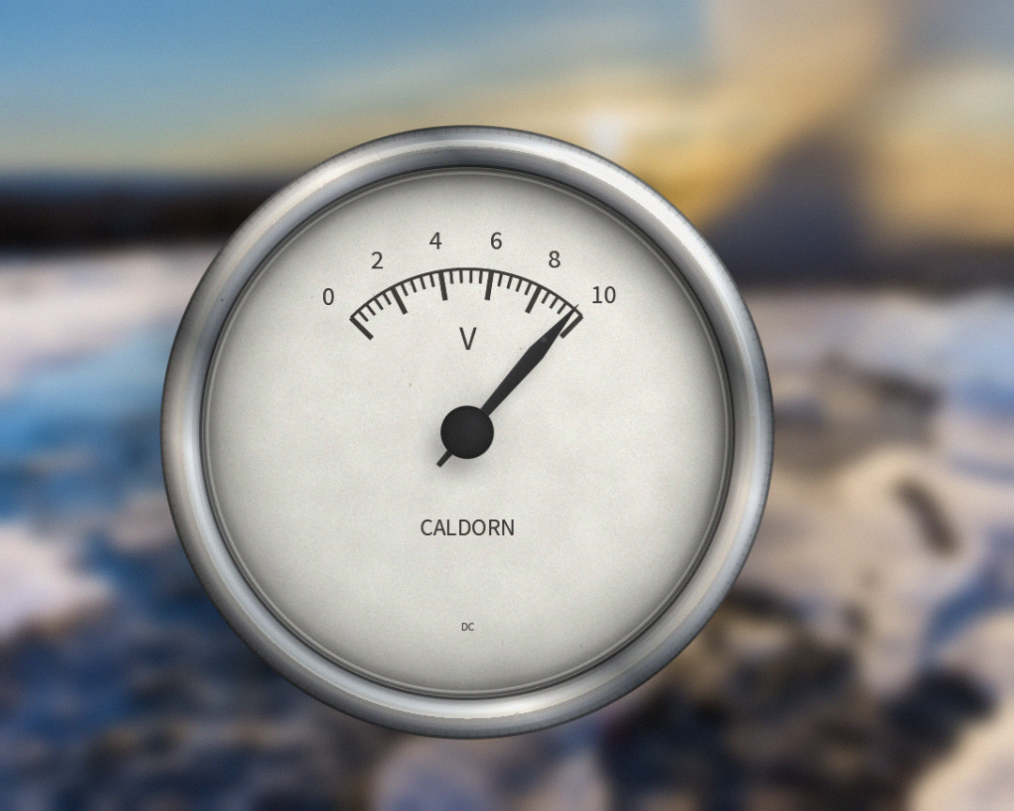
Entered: 9.6,V
